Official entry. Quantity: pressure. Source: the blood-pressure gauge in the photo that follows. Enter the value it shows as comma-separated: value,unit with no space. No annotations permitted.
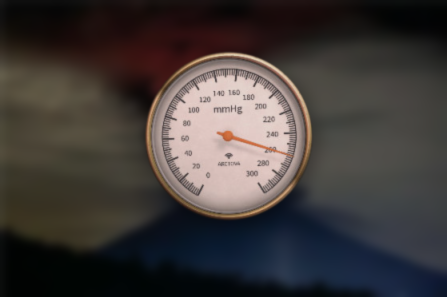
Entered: 260,mmHg
